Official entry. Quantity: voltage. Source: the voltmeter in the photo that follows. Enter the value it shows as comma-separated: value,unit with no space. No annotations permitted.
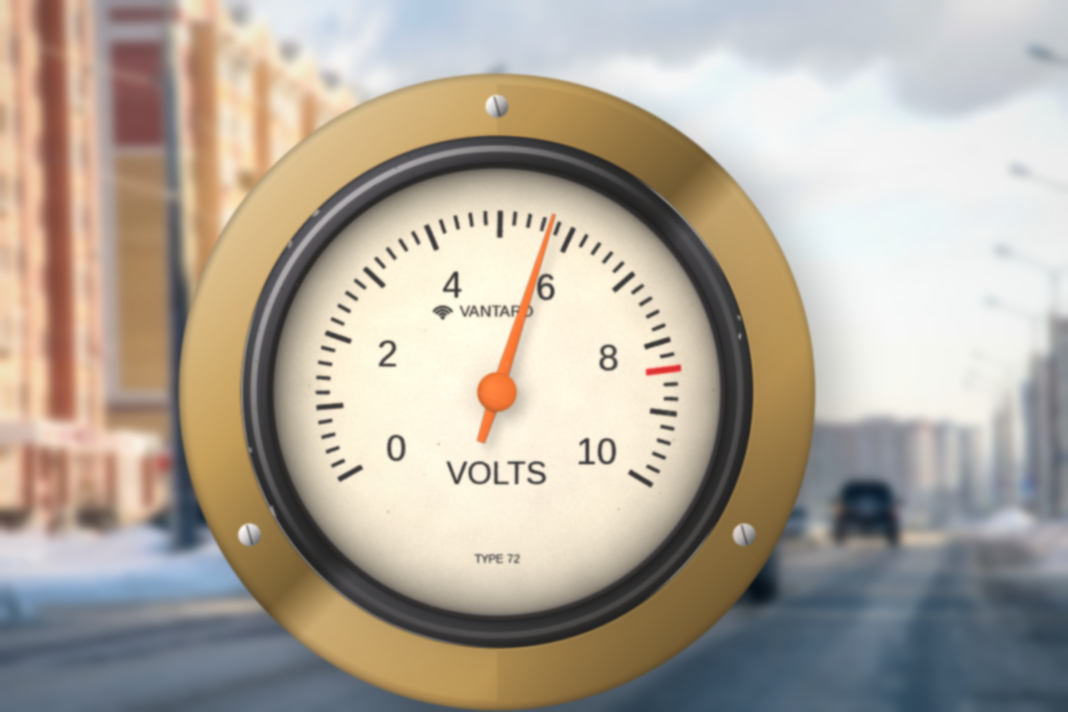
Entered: 5.7,V
